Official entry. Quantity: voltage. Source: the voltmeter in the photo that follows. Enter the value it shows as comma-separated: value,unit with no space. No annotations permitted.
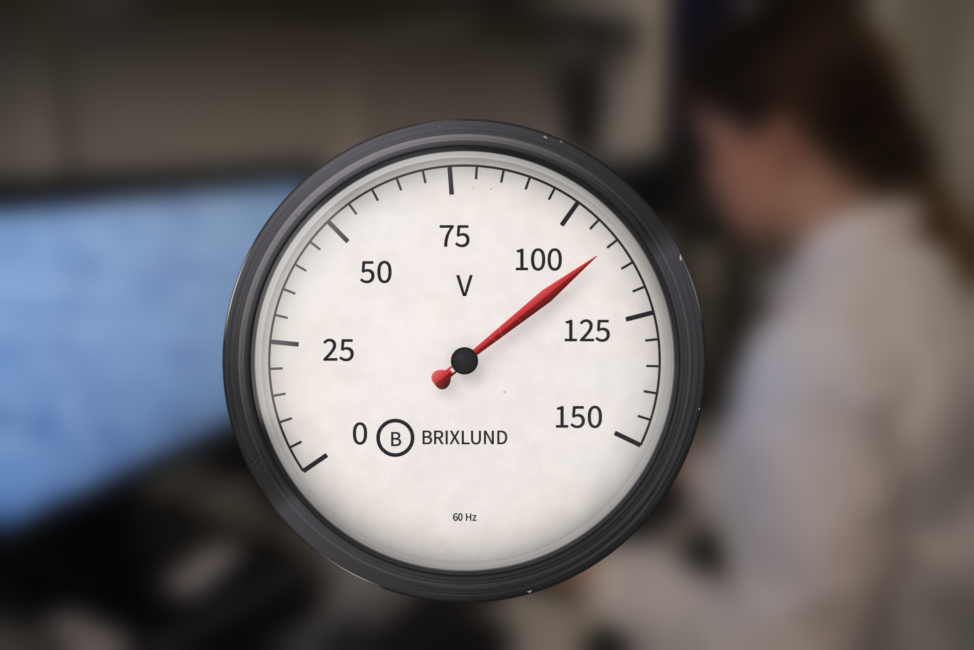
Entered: 110,V
